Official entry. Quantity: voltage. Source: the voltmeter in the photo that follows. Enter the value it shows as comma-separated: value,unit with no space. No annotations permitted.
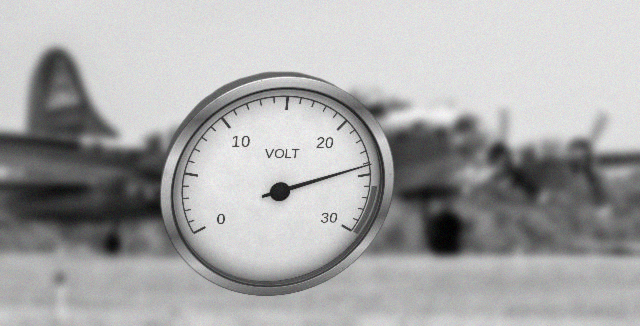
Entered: 24,V
